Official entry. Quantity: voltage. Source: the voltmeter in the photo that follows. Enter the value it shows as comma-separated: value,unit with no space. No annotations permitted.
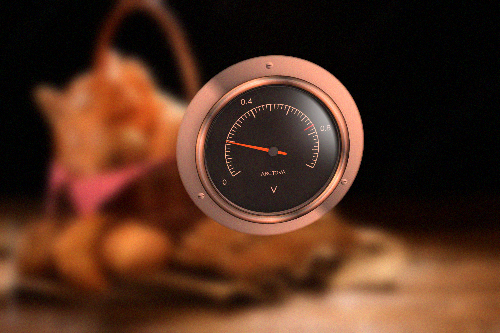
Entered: 0.2,V
